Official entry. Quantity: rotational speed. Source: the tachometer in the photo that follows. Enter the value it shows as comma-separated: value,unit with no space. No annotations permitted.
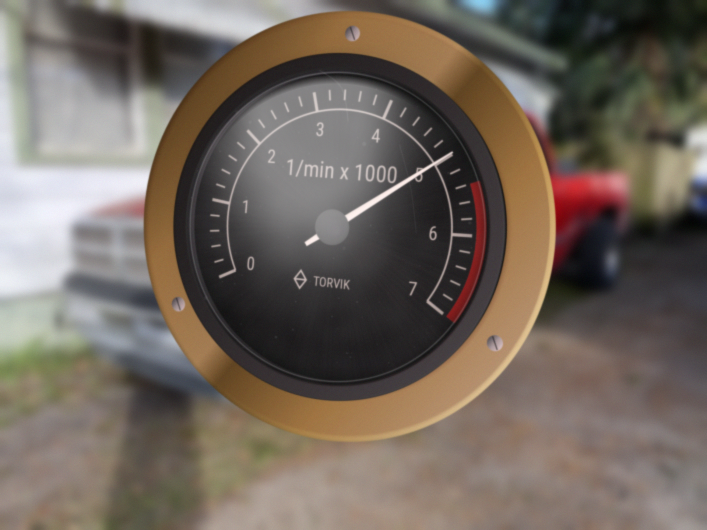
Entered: 5000,rpm
